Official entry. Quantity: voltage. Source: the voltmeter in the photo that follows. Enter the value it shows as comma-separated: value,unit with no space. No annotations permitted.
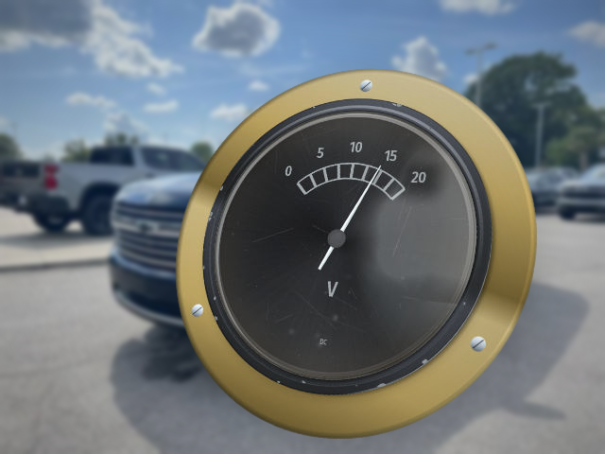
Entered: 15,V
